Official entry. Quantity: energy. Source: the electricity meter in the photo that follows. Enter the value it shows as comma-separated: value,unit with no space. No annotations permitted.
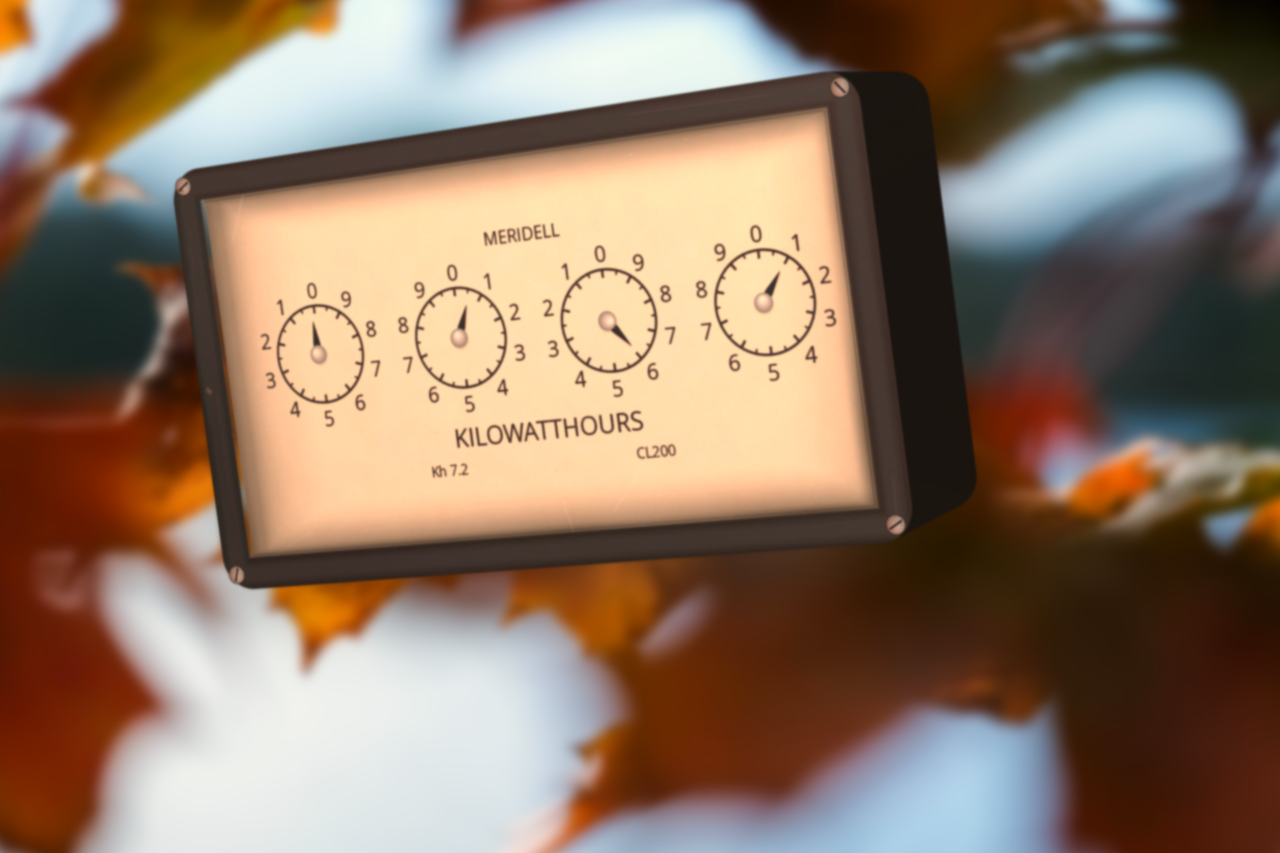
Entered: 61,kWh
